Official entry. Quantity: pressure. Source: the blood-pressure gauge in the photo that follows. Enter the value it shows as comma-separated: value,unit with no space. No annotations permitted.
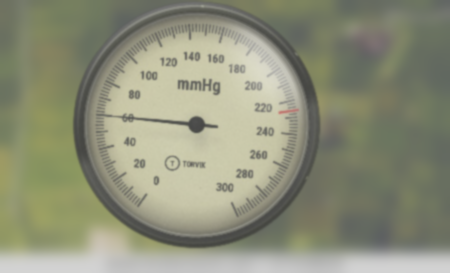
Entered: 60,mmHg
